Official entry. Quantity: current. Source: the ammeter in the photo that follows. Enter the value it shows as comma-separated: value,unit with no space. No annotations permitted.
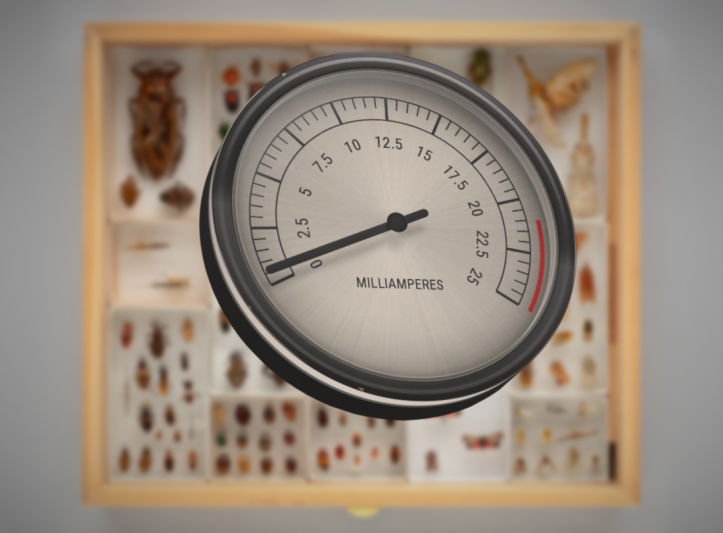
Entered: 0.5,mA
